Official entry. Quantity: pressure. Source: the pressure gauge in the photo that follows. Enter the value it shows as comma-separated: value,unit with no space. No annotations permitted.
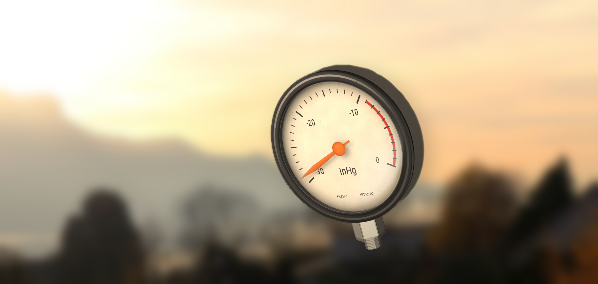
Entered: -29,inHg
